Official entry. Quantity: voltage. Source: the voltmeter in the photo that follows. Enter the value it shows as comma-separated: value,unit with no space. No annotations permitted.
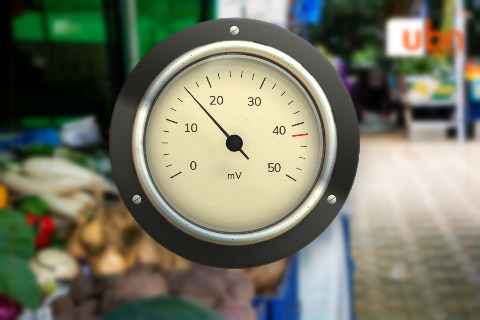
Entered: 16,mV
